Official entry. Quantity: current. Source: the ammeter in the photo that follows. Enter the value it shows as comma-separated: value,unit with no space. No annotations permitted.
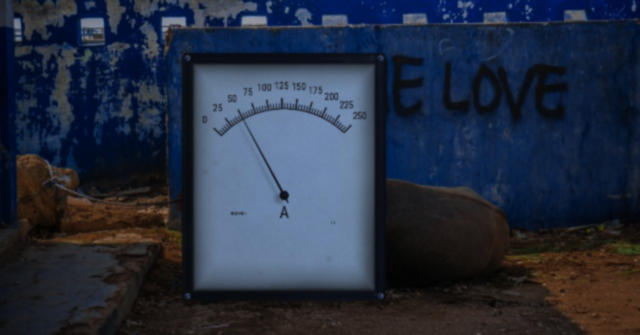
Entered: 50,A
